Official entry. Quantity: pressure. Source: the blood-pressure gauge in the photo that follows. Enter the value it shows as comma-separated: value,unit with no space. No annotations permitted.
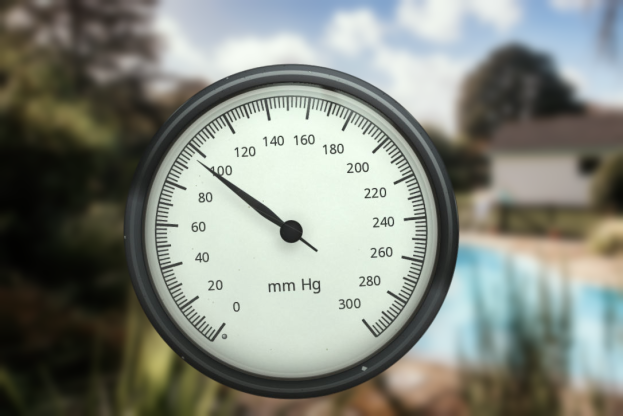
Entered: 96,mmHg
